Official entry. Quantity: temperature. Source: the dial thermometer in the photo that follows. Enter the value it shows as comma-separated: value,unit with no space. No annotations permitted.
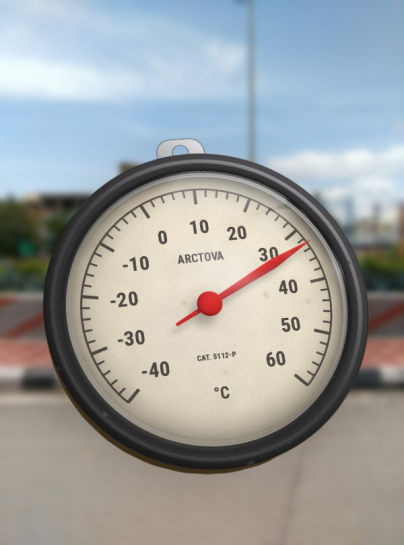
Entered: 33,°C
